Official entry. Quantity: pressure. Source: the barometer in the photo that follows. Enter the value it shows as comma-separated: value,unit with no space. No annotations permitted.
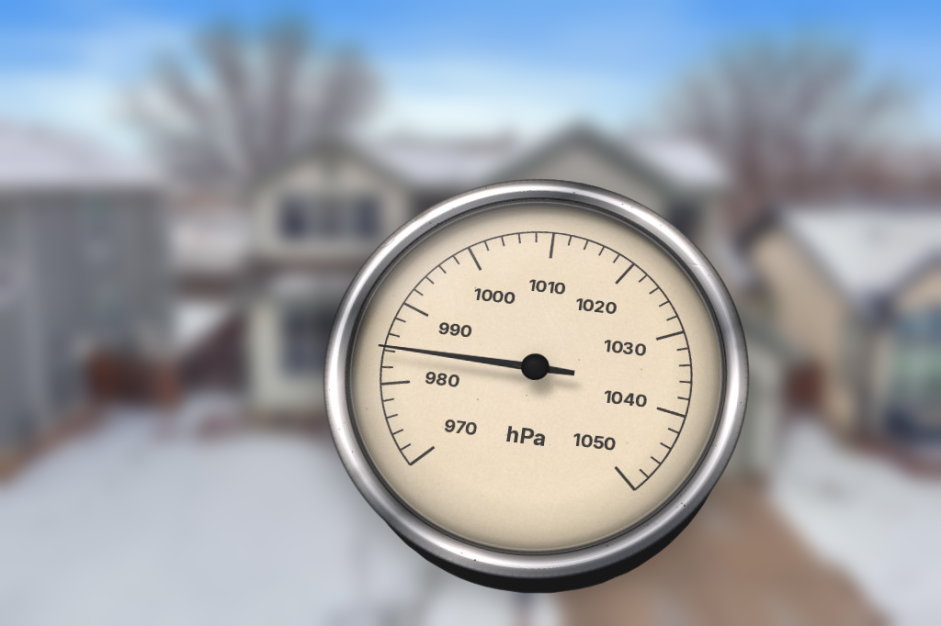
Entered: 984,hPa
